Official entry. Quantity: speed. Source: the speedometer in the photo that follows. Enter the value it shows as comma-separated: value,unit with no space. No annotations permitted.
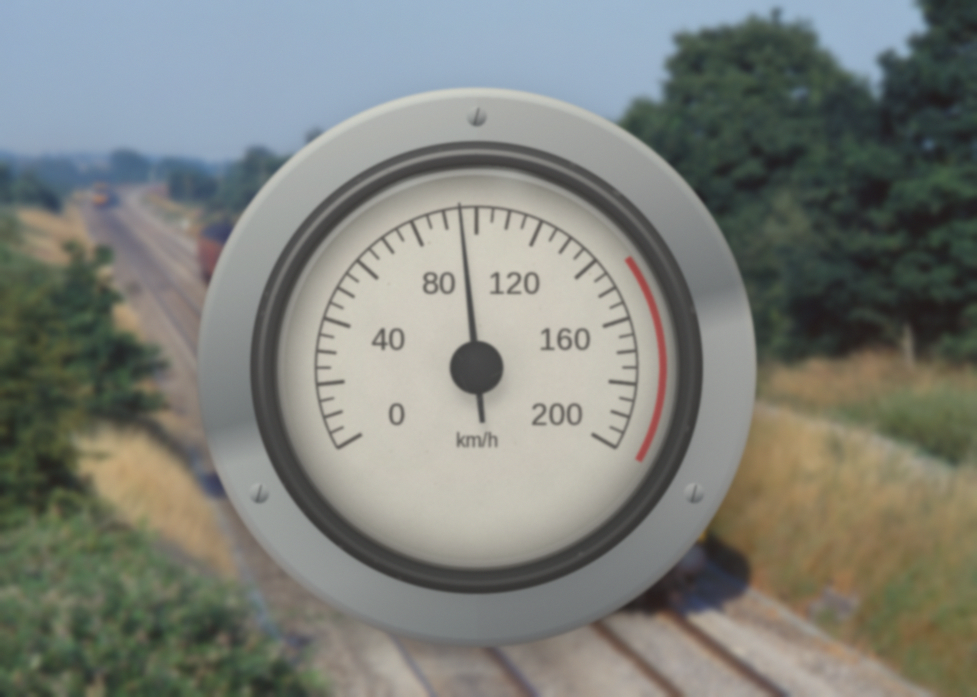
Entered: 95,km/h
